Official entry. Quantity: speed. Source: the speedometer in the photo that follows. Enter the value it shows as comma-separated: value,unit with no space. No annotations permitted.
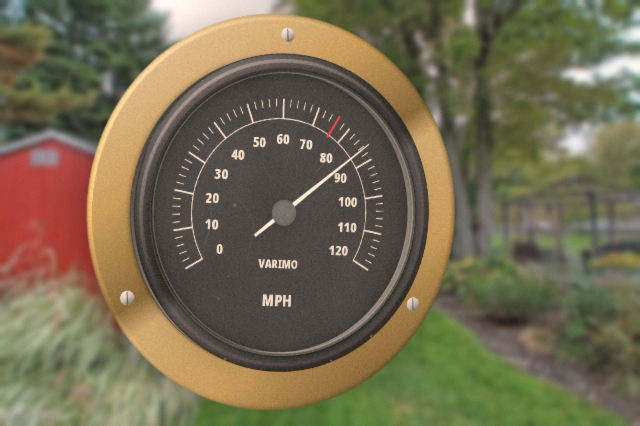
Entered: 86,mph
